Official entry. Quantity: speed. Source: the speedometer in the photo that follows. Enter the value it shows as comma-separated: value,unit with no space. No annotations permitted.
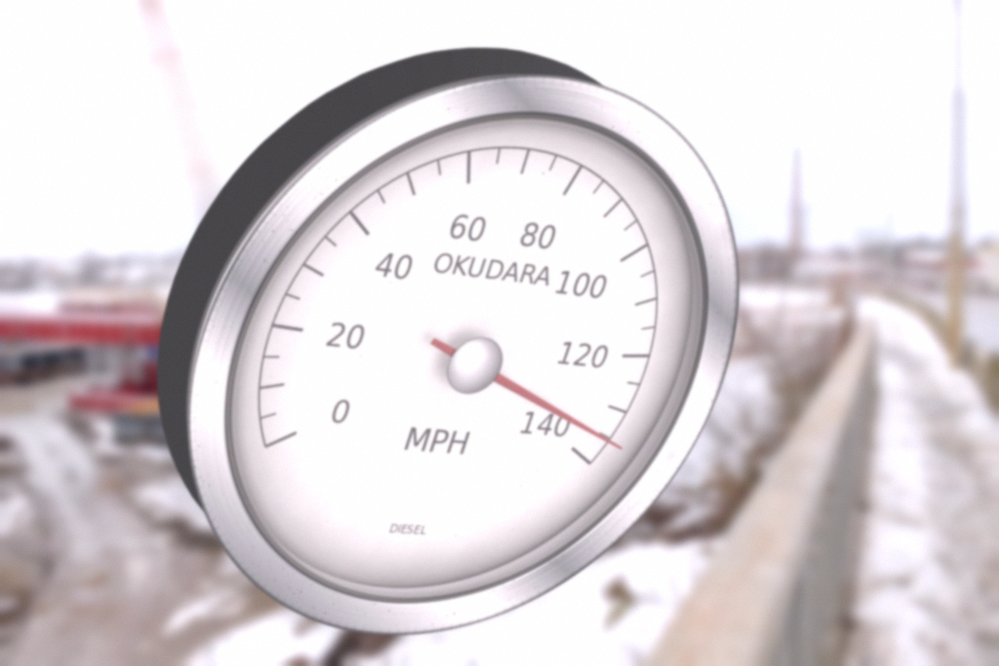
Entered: 135,mph
